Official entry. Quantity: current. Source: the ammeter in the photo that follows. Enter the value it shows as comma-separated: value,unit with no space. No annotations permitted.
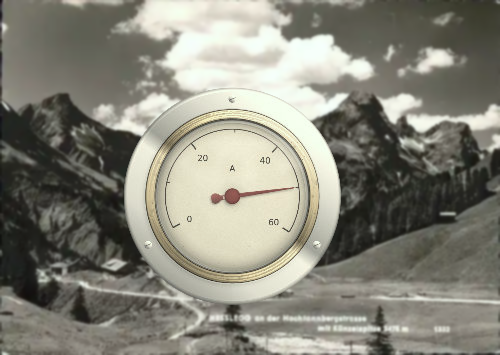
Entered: 50,A
